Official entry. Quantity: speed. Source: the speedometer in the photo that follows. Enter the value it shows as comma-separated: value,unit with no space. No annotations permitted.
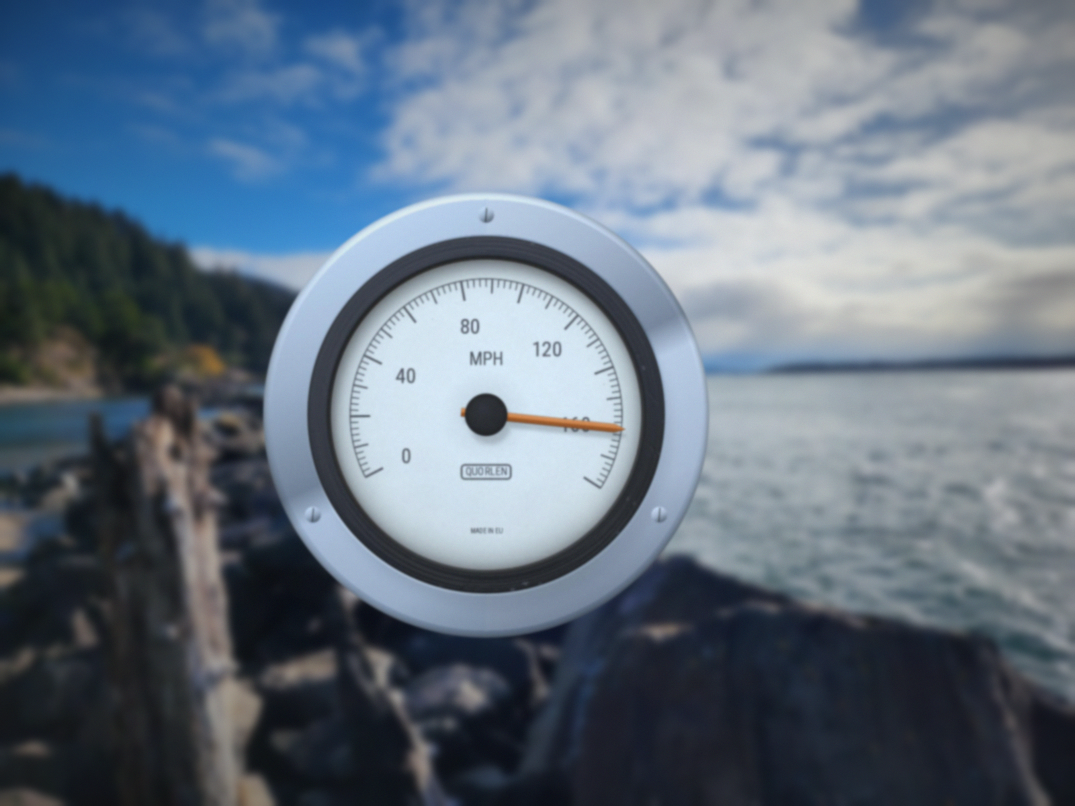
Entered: 160,mph
